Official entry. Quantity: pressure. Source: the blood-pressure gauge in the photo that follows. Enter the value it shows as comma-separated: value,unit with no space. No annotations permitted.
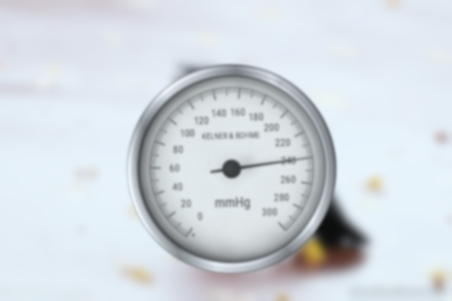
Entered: 240,mmHg
